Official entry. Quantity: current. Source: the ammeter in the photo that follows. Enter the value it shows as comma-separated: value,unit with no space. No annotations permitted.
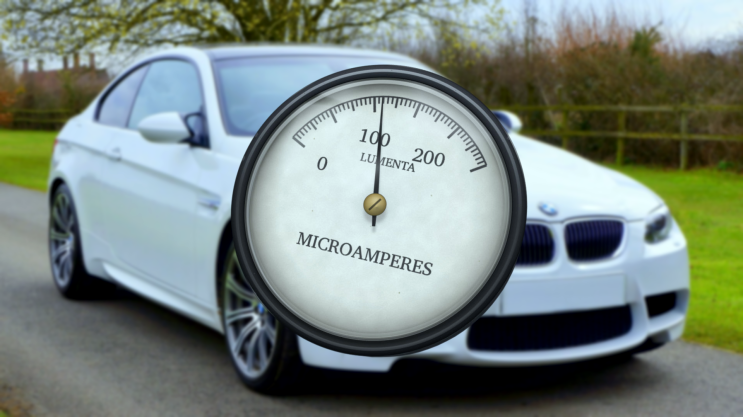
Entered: 110,µA
